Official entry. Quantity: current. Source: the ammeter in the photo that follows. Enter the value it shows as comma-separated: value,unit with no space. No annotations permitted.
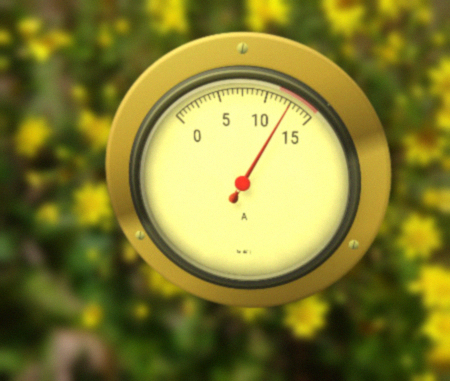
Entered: 12.5,A
